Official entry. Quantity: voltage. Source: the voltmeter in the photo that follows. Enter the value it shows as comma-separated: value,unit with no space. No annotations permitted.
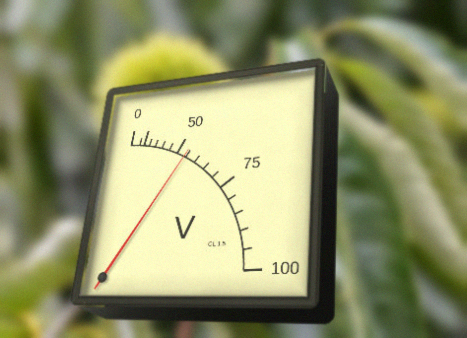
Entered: 55,V
